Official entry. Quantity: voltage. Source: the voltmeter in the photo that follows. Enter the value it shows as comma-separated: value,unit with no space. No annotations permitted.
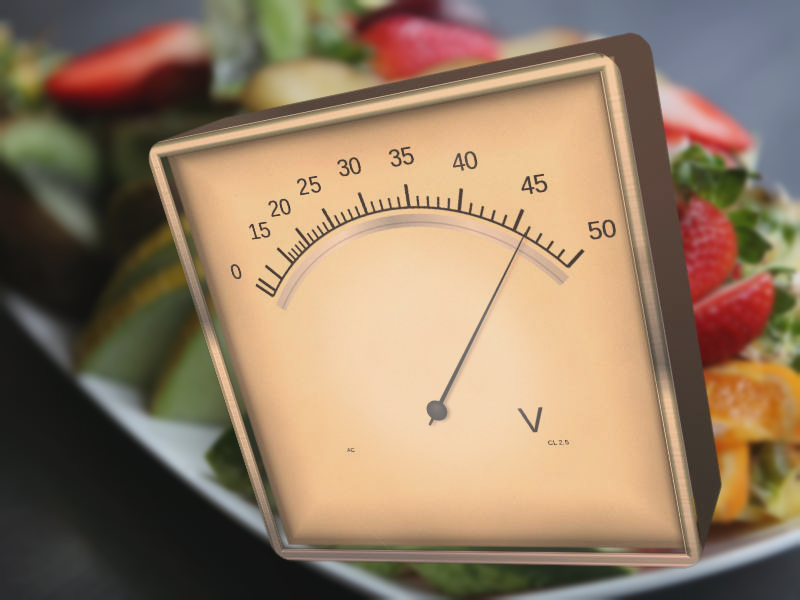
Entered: 46,V
